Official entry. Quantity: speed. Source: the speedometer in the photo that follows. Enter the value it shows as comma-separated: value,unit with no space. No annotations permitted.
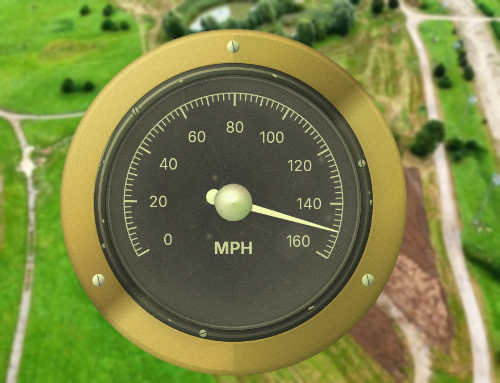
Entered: 150,mph
